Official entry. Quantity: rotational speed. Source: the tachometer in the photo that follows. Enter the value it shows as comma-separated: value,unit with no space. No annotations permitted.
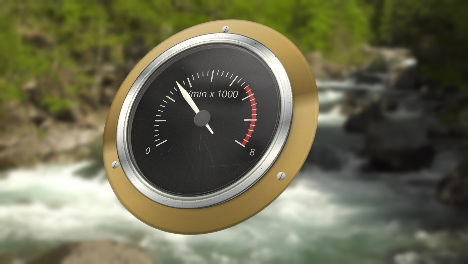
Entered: 2600,rpm
